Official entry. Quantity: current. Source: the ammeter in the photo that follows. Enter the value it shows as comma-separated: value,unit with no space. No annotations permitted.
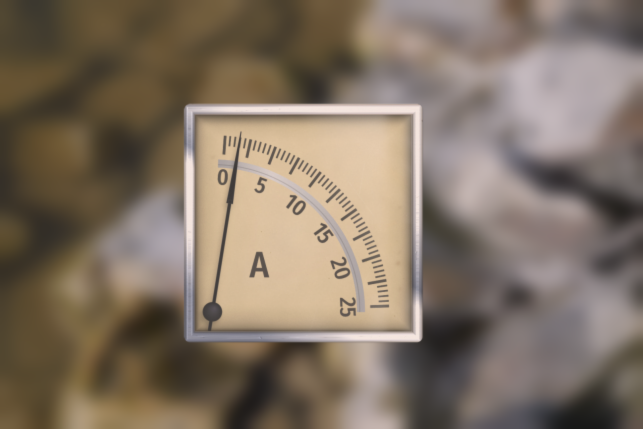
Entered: 1.5,A
